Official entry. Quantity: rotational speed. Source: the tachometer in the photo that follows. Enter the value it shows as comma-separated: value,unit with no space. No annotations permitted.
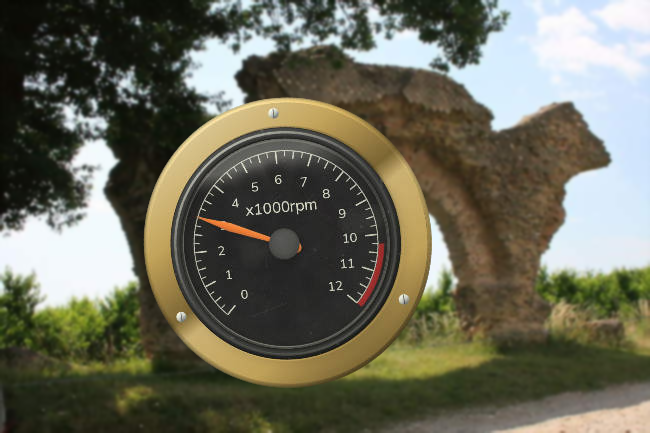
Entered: 3000,rpm
